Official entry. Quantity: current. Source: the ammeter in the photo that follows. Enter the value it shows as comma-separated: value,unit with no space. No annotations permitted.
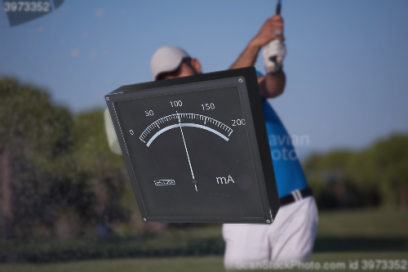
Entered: 100,mA
